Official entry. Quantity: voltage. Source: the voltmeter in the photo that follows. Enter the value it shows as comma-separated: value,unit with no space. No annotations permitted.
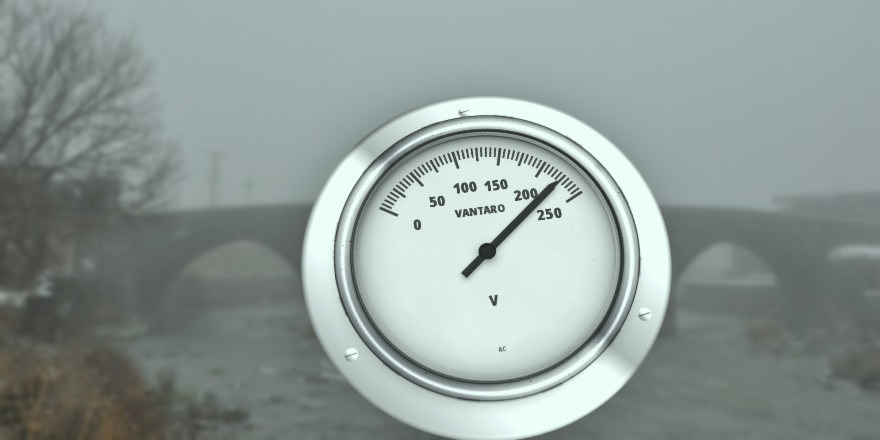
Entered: 225,V
